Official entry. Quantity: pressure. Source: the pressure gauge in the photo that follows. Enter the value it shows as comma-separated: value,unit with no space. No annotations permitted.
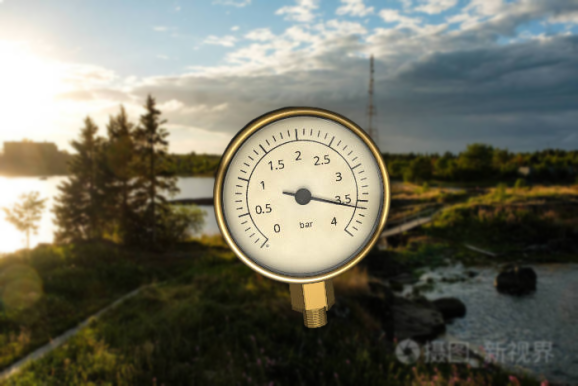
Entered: 3.6,bar
